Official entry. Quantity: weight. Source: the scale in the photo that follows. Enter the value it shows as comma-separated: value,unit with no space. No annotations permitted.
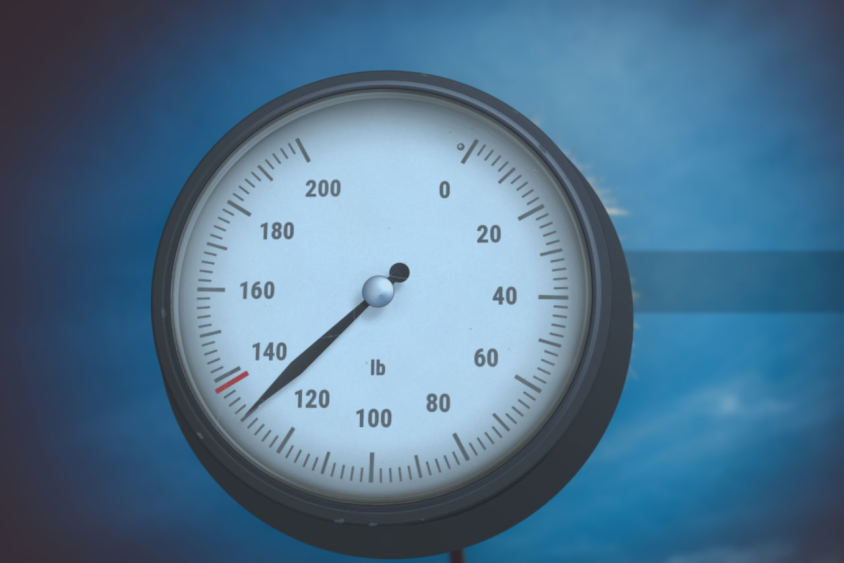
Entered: 130,lb
